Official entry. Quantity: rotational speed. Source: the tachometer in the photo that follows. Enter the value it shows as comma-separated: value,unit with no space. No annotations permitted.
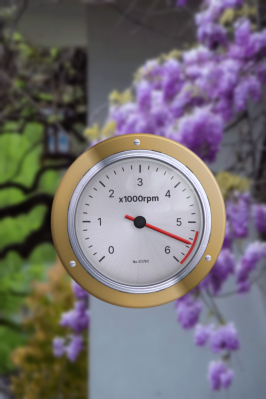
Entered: 5500,rpm
